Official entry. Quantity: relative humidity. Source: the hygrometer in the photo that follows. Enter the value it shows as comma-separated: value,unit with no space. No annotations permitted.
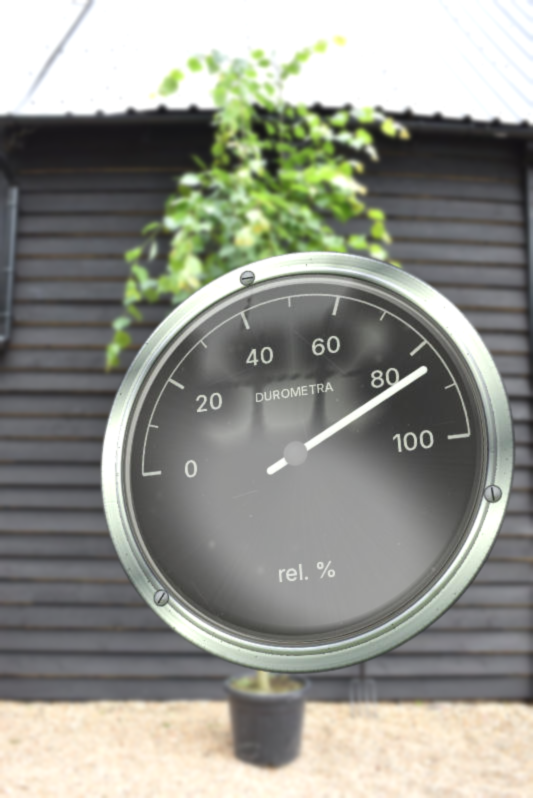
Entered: 85,%
